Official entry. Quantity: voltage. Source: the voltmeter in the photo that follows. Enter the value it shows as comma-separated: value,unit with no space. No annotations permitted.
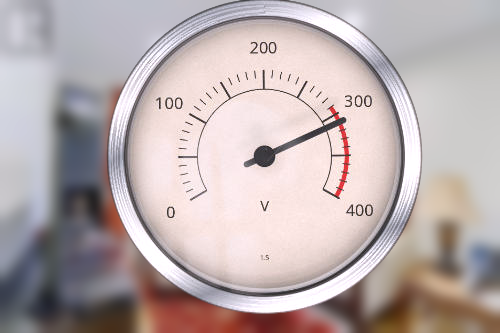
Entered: 310,V
